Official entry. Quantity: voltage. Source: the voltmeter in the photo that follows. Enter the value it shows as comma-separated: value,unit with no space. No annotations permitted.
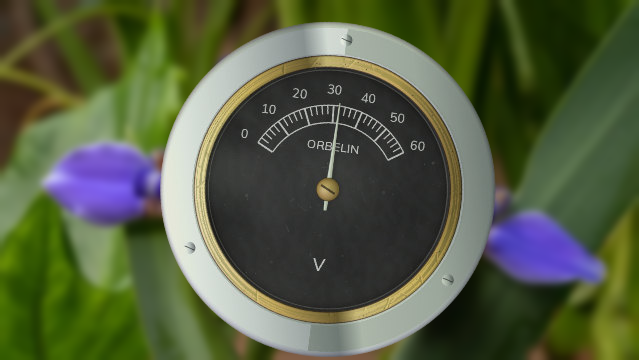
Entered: 32,V
